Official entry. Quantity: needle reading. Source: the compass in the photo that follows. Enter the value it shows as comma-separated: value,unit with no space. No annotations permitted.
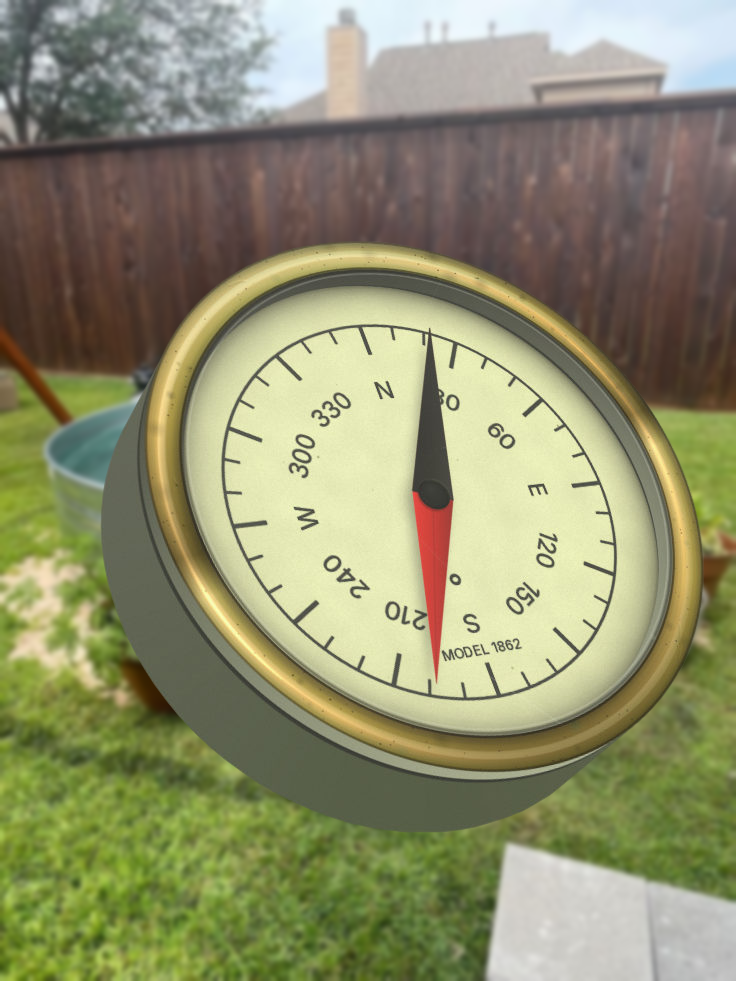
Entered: 200,°
